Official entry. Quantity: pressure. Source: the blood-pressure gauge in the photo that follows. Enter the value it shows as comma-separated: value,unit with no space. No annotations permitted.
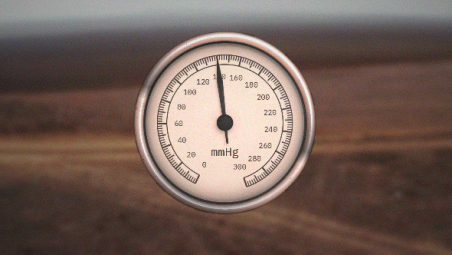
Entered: 140,mmHg
